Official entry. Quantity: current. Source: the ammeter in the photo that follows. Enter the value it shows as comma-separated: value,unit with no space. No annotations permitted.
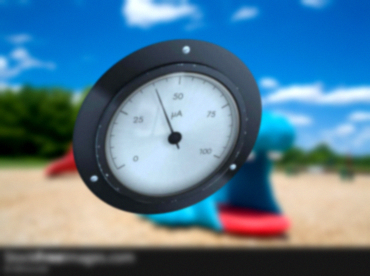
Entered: 40,µA
